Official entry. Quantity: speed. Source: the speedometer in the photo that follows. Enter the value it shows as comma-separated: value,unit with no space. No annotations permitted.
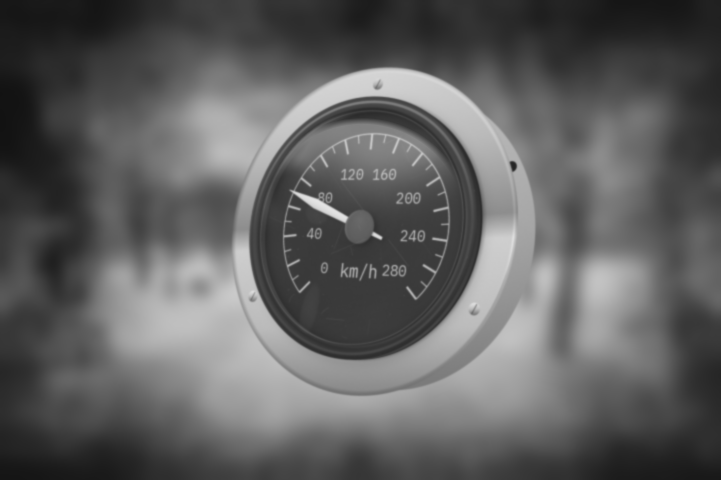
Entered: 70,km/h
